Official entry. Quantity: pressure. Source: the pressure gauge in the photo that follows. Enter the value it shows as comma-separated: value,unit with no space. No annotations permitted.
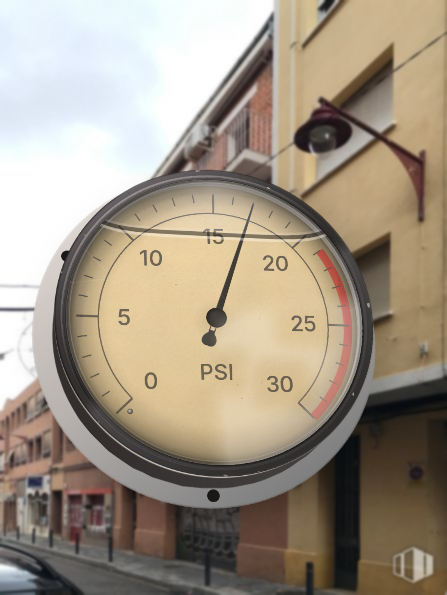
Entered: 17,psi
